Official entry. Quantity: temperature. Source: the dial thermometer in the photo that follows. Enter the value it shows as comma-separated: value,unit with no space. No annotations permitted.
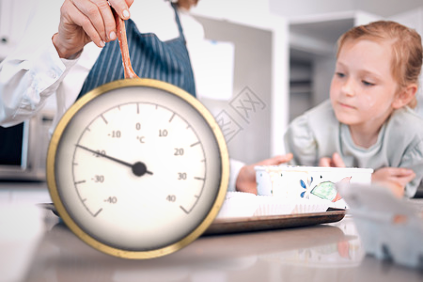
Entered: -20,°C
